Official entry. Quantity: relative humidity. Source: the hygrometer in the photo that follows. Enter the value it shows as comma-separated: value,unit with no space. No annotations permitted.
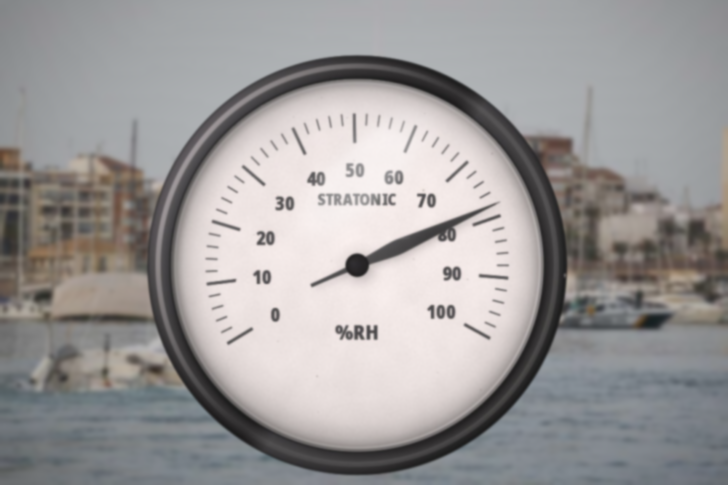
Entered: 78,%
